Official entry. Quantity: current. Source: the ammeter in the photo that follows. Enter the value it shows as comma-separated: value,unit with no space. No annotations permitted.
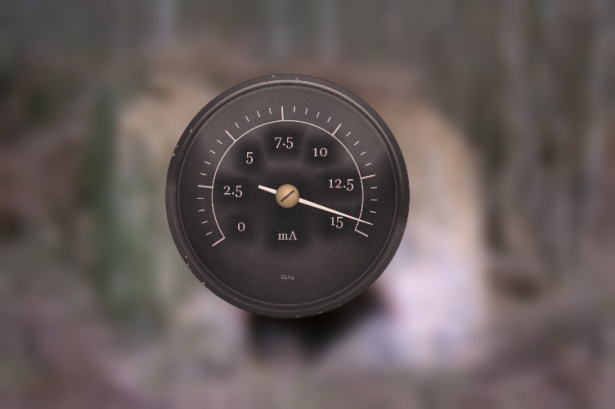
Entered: 14.5,mA
